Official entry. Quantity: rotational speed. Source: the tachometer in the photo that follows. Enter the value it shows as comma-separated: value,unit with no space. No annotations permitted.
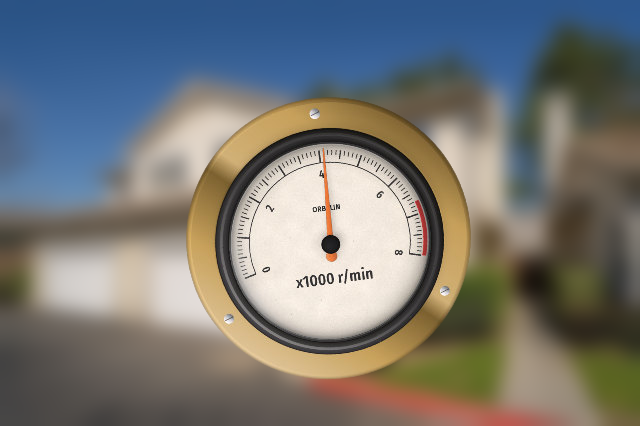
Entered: 4100,rpm
